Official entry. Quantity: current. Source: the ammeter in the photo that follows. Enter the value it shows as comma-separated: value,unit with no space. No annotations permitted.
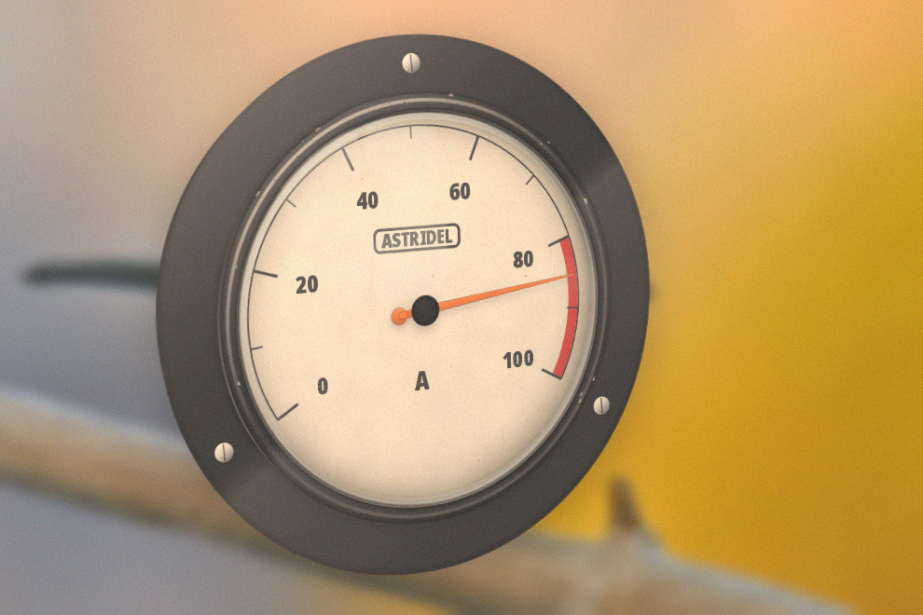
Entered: 85,A
